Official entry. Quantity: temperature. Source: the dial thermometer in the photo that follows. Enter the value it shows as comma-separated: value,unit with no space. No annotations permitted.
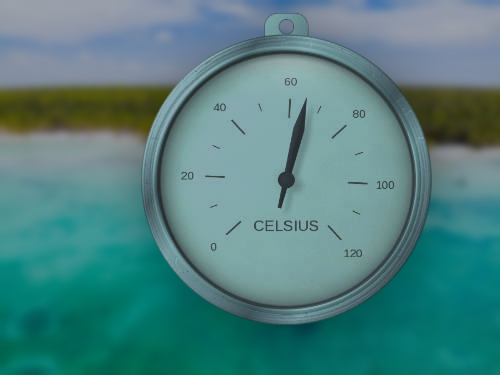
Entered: 65,°C
